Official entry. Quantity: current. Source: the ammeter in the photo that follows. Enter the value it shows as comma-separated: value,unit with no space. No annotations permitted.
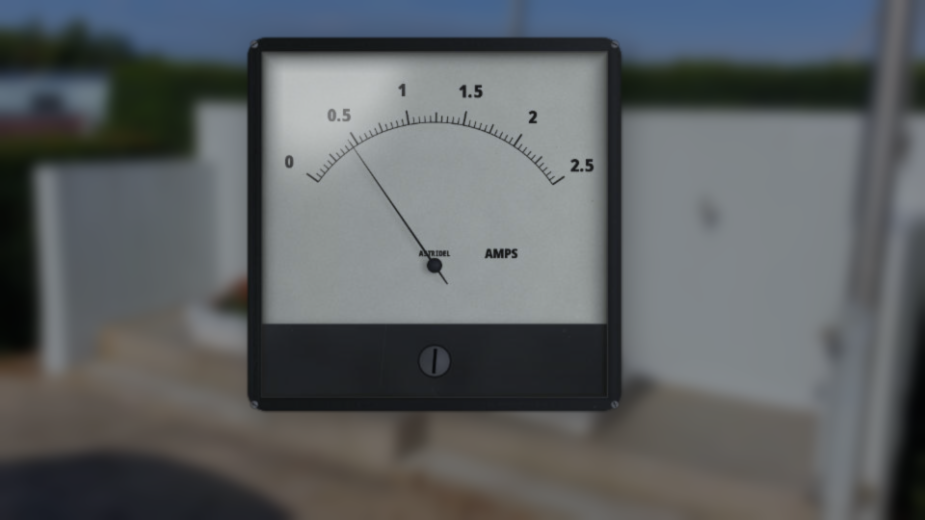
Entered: 0.45,A
